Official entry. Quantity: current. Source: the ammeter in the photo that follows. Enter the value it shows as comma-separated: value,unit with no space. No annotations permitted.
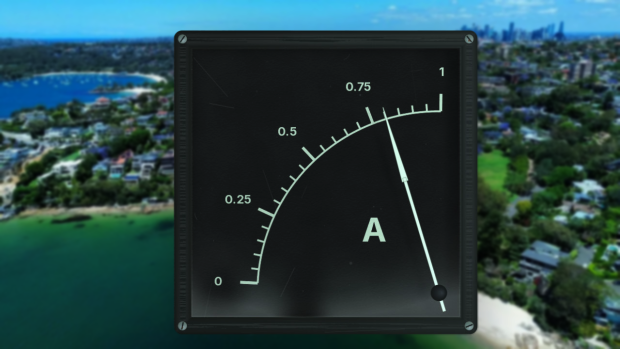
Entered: 0.8,A
